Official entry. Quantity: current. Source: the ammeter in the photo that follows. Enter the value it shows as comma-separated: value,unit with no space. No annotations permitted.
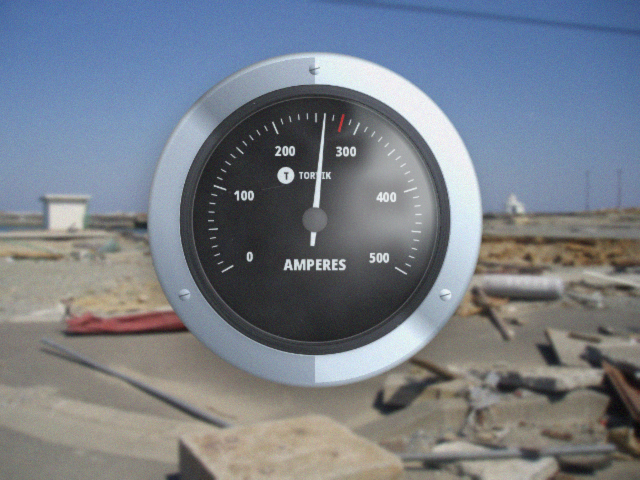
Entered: 260,A
